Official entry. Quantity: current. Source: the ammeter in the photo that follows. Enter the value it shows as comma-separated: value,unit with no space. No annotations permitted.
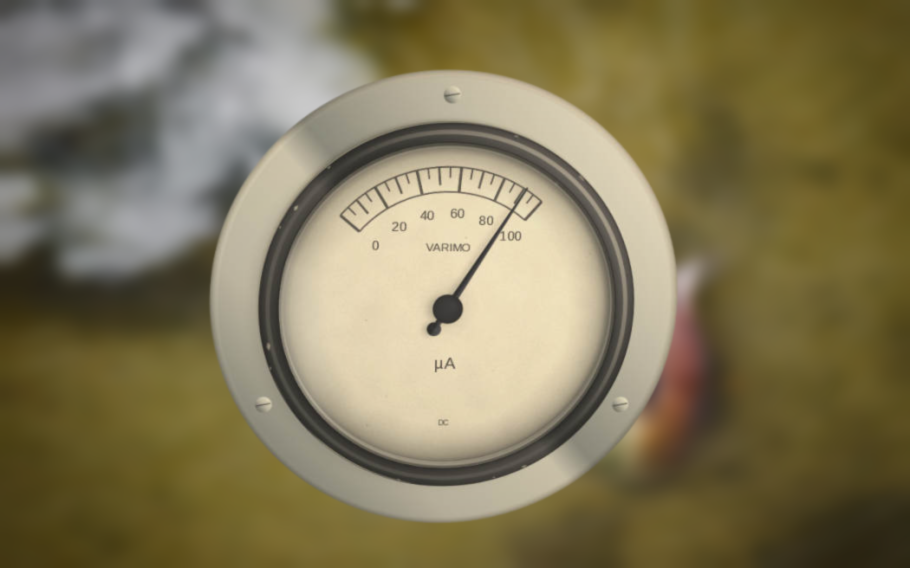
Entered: 90,µA
